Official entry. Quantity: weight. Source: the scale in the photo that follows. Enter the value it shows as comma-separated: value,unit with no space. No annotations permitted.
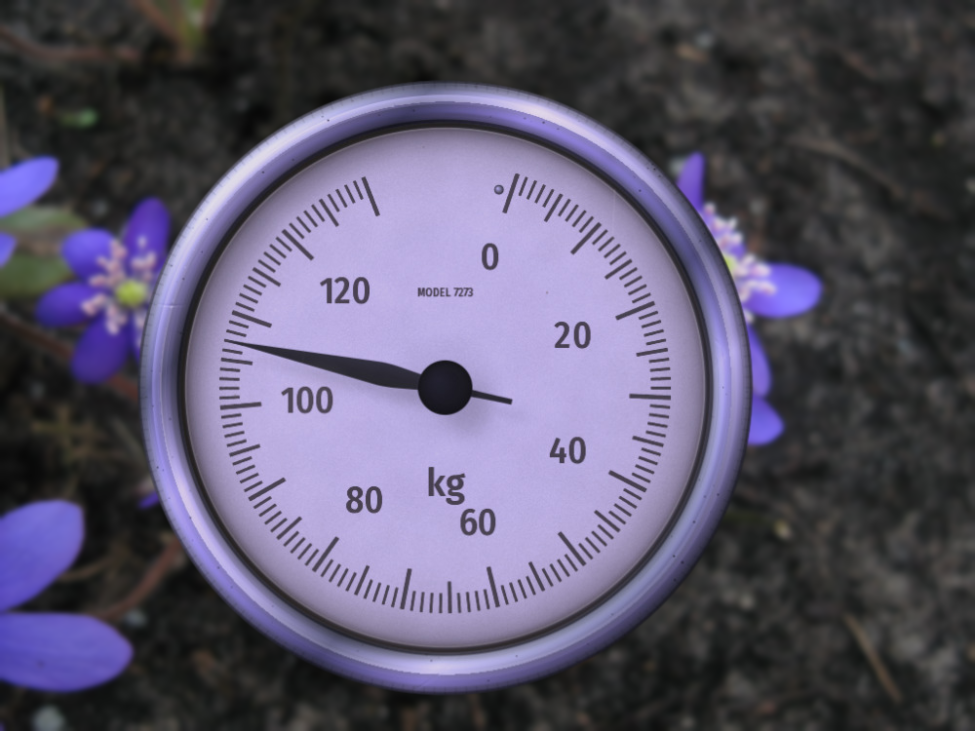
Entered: 107,kg
